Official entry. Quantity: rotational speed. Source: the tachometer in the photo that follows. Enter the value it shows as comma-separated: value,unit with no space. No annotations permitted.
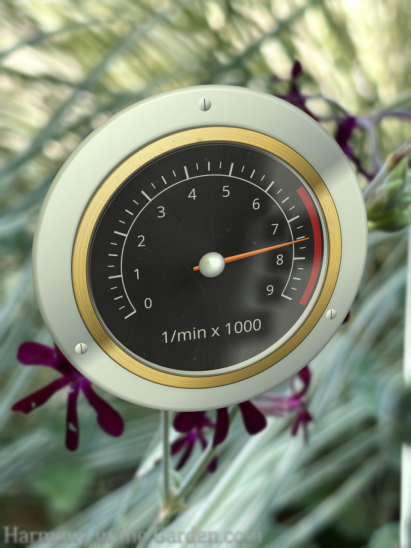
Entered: 7500,rpm
